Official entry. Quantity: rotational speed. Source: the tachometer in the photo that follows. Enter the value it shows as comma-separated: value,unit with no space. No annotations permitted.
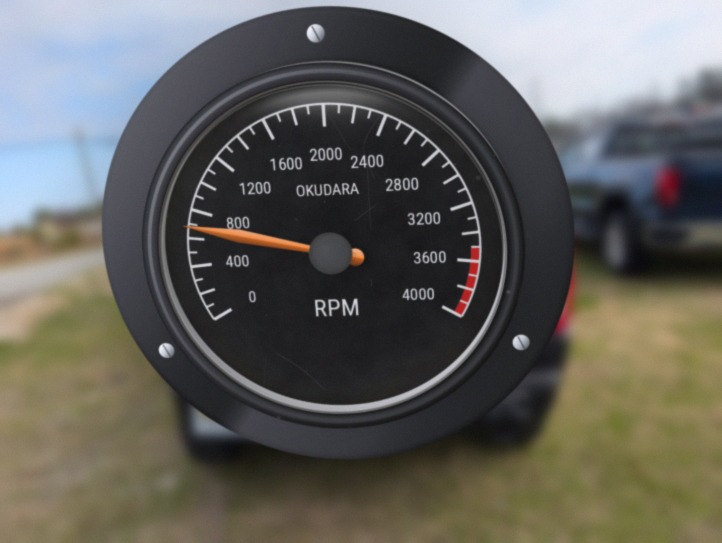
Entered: 700,rpm
